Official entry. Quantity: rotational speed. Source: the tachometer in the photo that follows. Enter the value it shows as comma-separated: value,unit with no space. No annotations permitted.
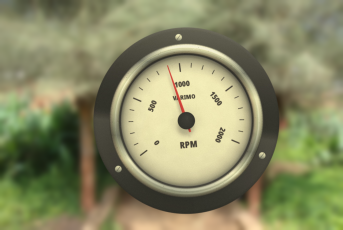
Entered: 900,rpm
